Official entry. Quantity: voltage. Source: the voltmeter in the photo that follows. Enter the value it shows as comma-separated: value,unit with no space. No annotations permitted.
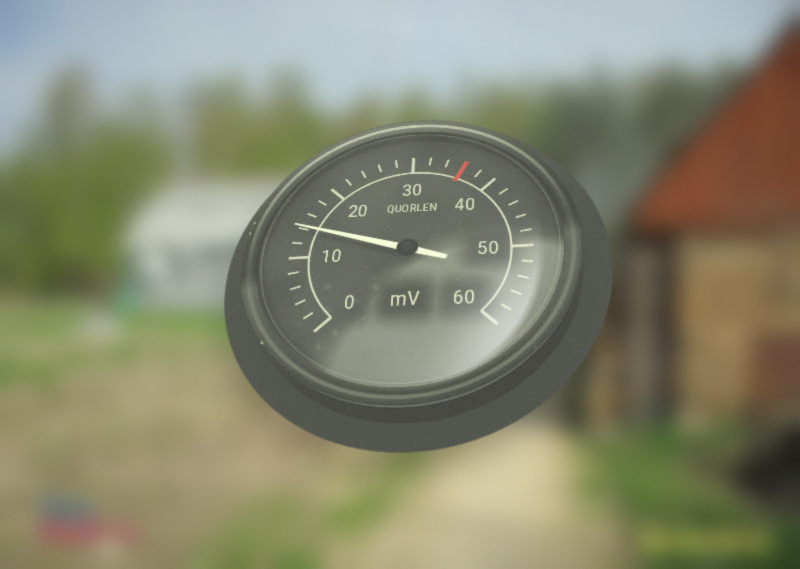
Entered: 14,mV
